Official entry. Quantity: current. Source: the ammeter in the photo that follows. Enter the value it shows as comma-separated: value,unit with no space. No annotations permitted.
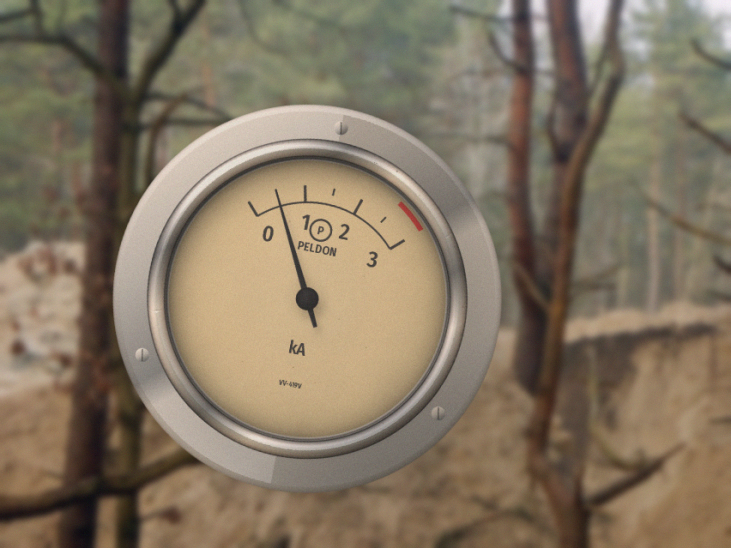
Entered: 0.5,kA
